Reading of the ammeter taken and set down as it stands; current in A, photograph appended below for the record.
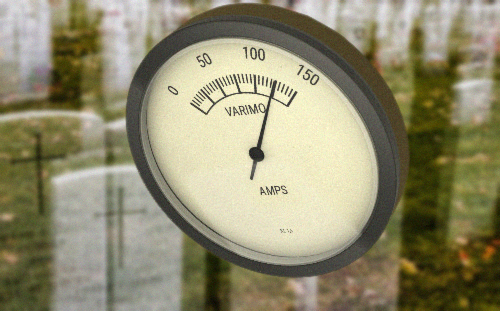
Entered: 125 A
